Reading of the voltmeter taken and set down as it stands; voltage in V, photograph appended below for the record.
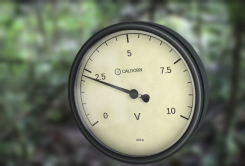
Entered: 2.25 V
